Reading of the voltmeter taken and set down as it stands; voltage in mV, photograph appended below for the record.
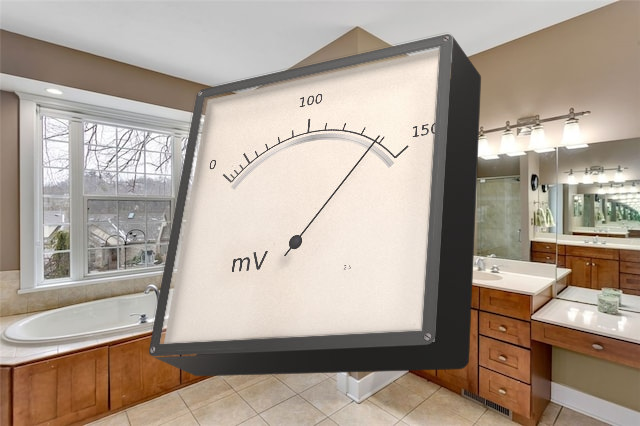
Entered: 140 mV
